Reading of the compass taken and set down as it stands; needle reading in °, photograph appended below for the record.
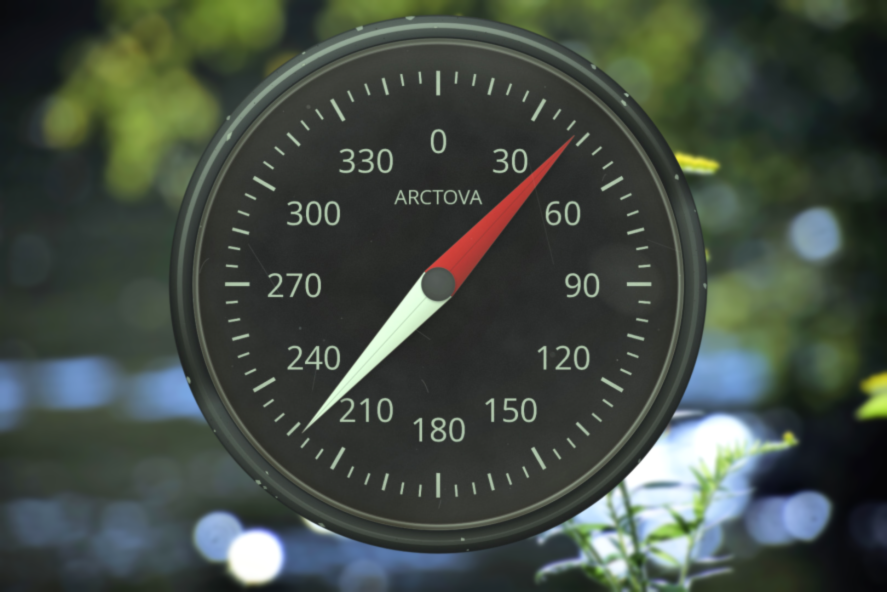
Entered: 42.5 °
